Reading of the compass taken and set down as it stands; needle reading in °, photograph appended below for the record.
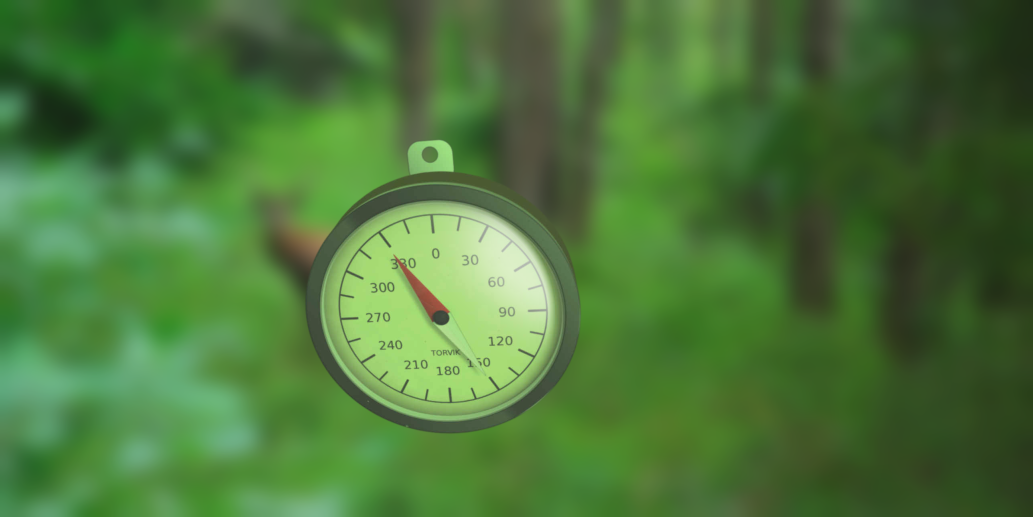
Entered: 330 °
